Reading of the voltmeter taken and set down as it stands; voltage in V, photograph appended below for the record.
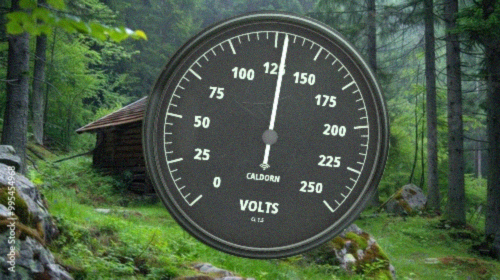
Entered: 130 V
